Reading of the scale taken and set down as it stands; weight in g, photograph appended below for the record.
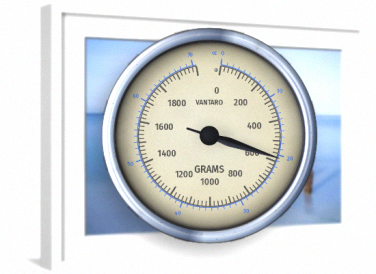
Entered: 580 g
